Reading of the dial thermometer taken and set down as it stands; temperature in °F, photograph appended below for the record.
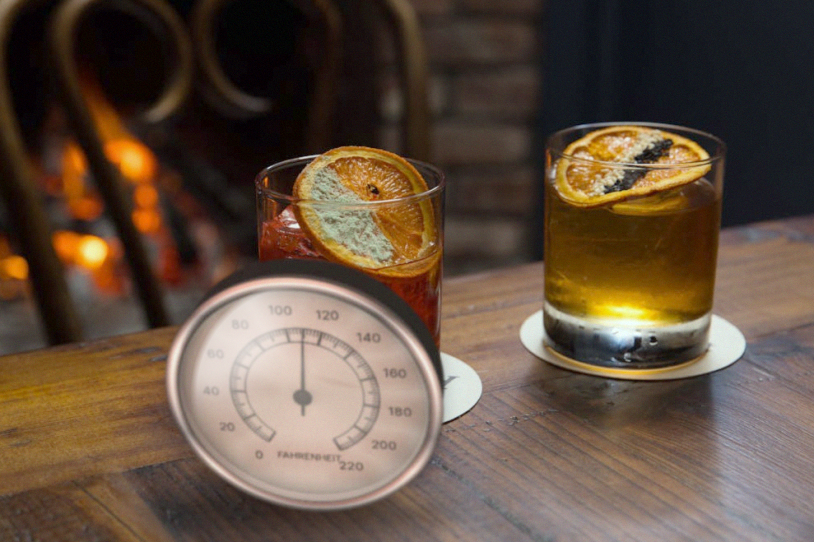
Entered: 110 °F
